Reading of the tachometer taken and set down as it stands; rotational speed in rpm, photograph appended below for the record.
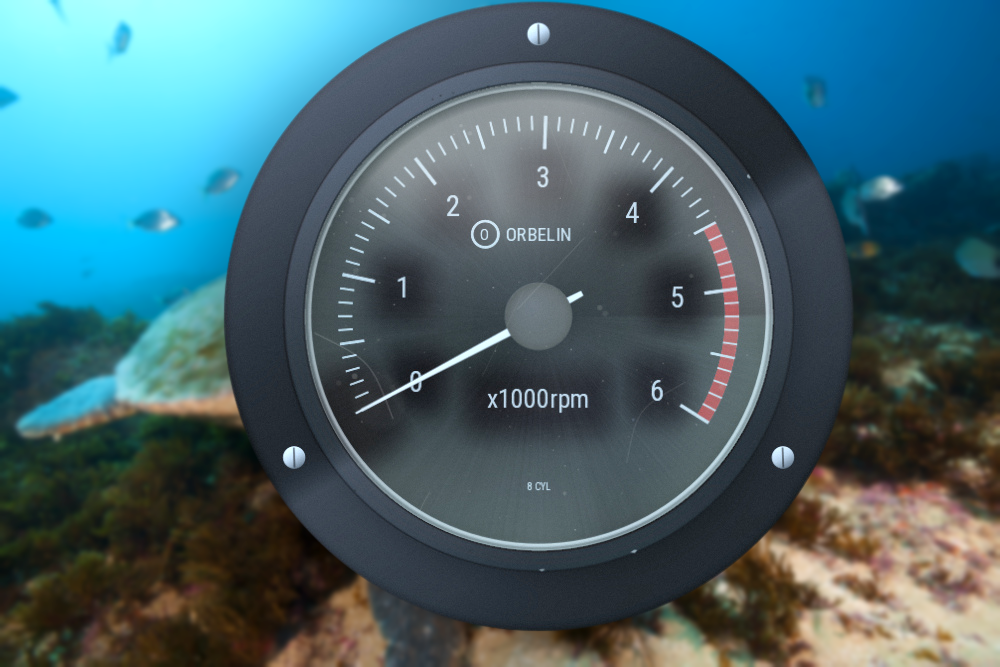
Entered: 0 rpm
